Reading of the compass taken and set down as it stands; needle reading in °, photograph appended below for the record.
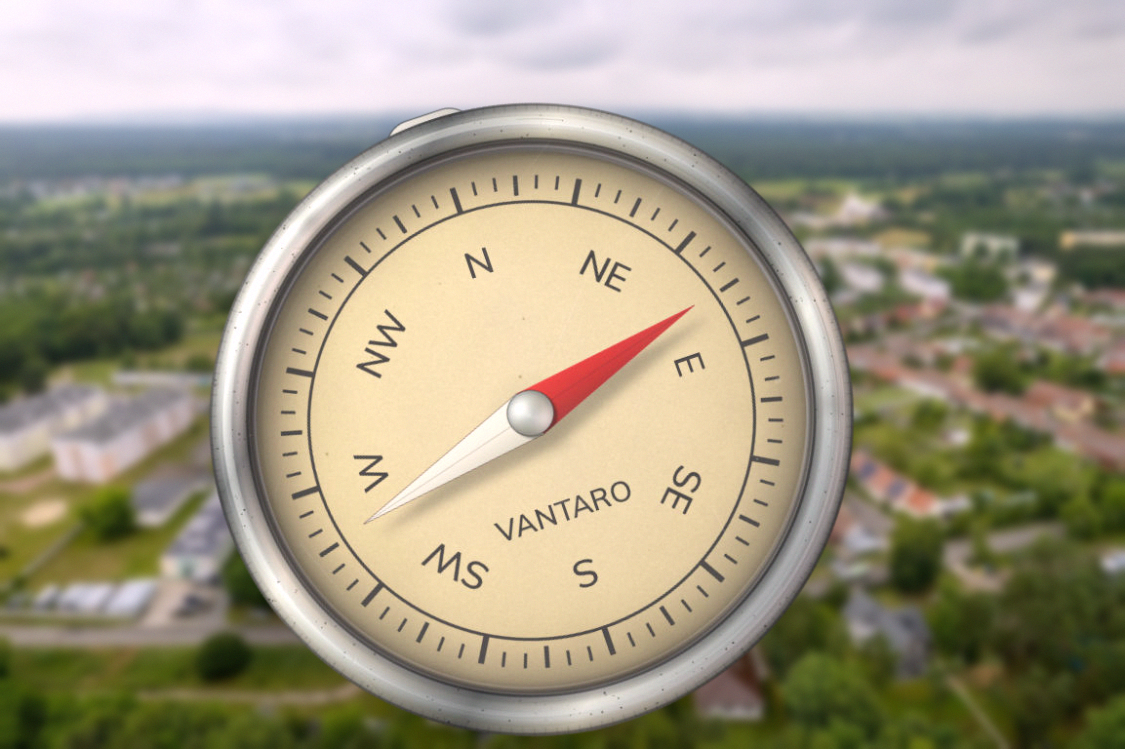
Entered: 75 °
